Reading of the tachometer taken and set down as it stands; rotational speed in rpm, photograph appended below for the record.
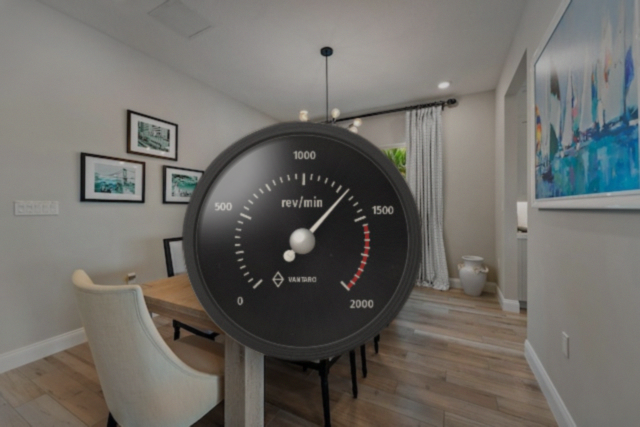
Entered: 1300 rpm
